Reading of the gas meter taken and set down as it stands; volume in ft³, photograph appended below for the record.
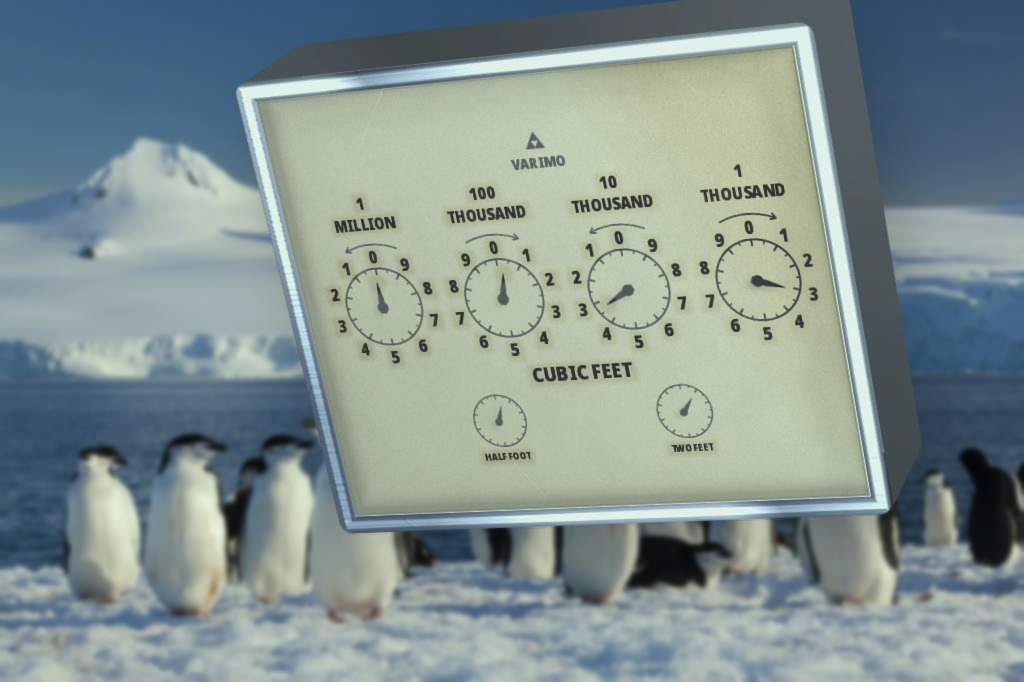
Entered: 3300 ft³
